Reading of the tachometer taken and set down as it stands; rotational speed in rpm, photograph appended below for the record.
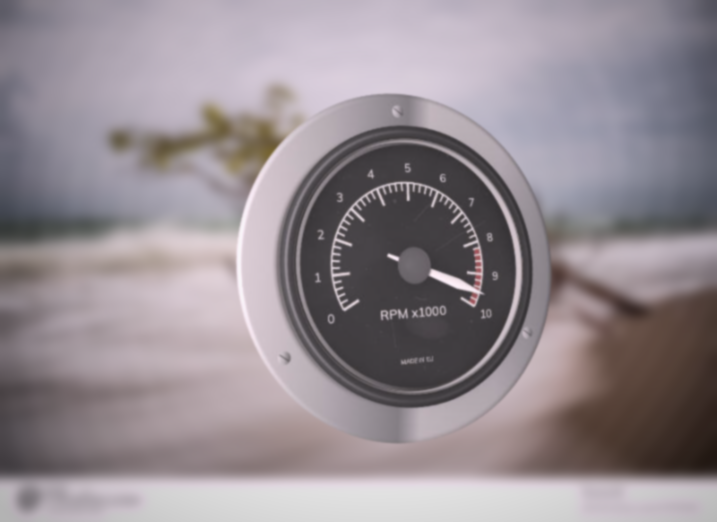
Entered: 9600 rpm
